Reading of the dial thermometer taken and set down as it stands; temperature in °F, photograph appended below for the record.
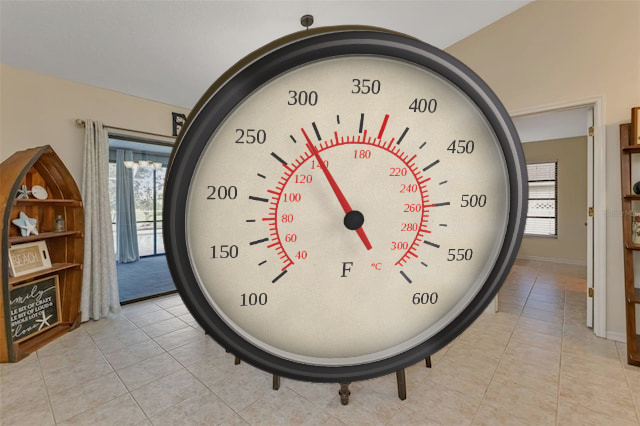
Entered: 287.5 °F
